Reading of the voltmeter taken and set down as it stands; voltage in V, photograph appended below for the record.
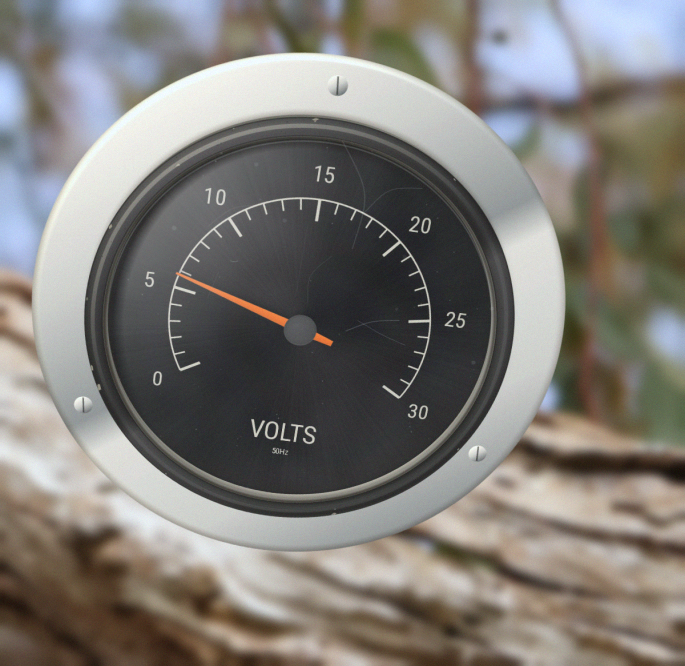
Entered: 6 V
